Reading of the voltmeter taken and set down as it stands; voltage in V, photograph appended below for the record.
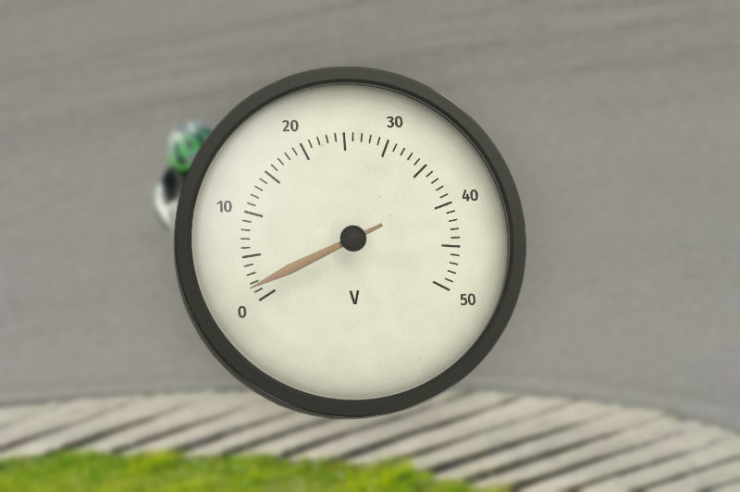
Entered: 1.5 V
